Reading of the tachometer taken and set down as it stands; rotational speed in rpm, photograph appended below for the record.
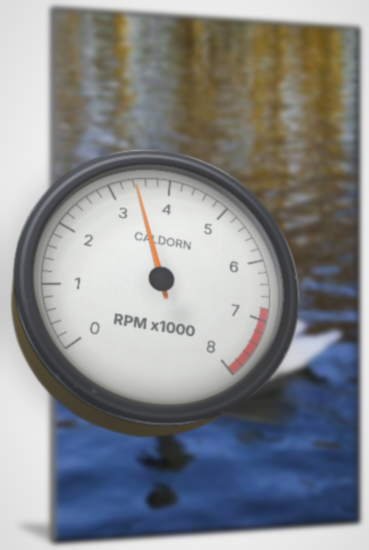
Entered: 3400 rpm
